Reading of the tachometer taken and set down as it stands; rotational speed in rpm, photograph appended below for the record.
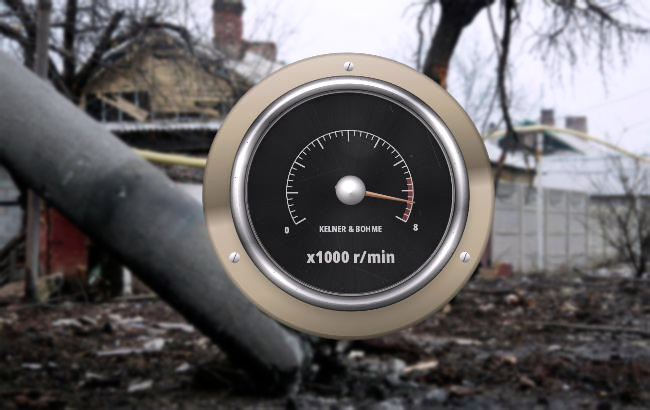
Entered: 7400 rpm
